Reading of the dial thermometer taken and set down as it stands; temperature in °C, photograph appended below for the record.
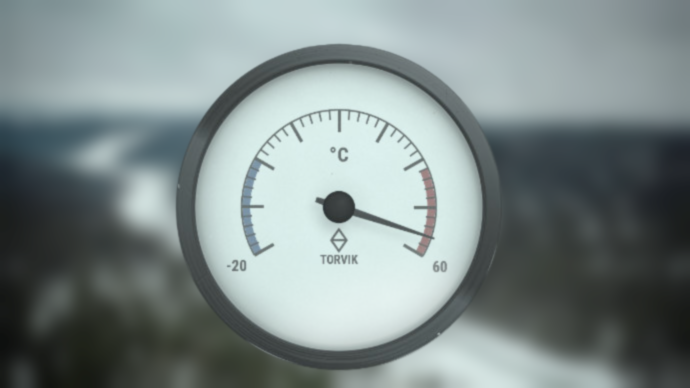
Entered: 56 °C
